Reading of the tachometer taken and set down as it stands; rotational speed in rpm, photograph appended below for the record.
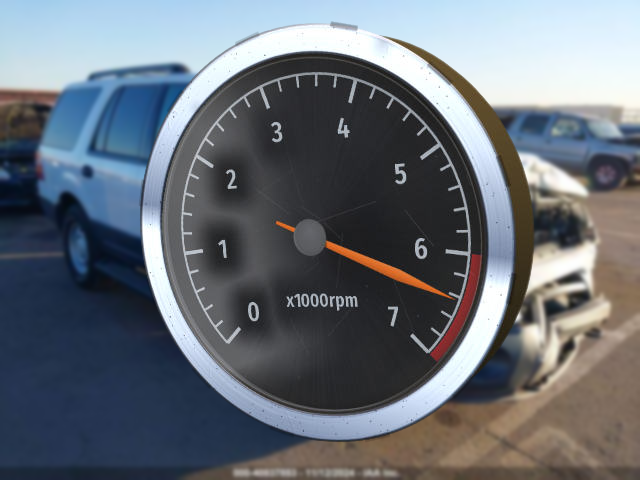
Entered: 6400 rpm
